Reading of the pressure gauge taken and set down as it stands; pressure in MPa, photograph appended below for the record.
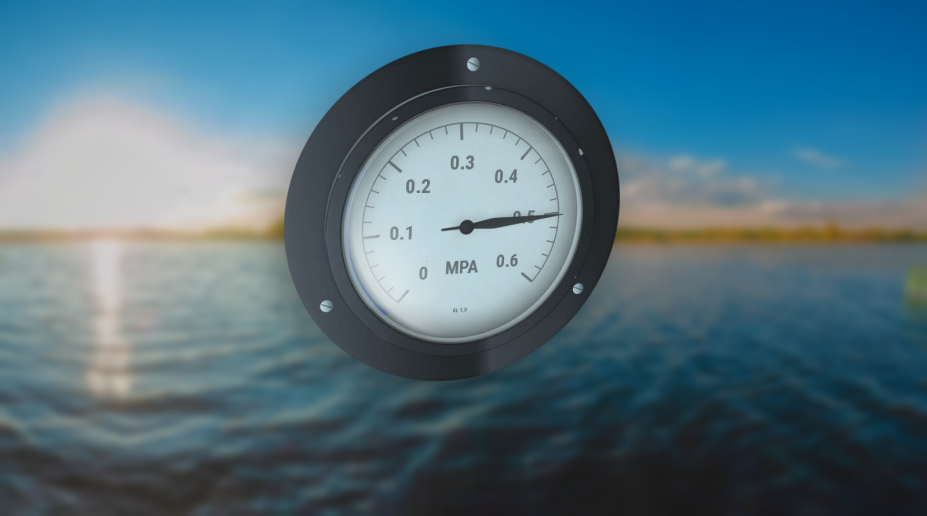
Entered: 0.5 MPa
